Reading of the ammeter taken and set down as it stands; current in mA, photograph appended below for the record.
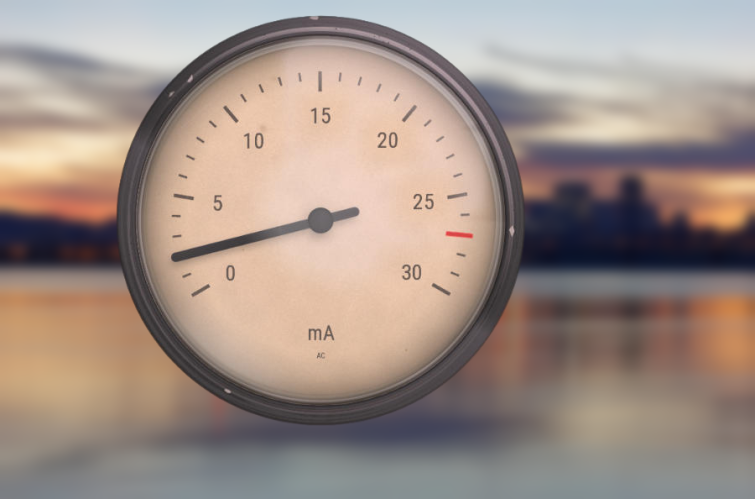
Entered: 2 mA
